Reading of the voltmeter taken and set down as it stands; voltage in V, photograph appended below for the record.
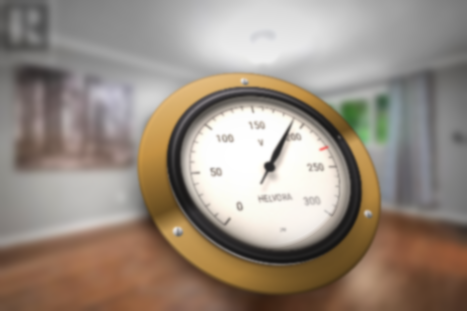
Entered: 190 V
